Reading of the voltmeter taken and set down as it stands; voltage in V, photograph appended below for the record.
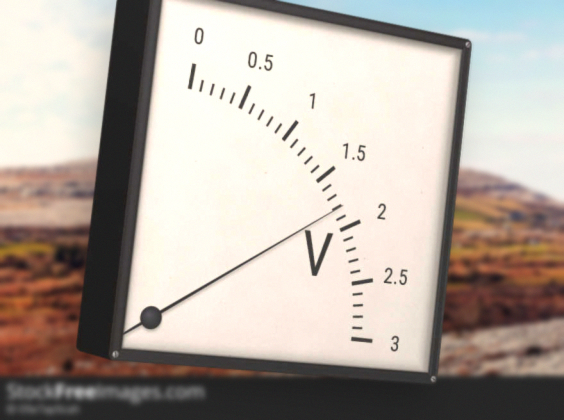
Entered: 1.8 V
